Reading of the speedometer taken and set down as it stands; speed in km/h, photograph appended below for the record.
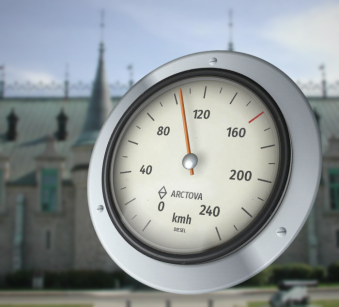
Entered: 105 km/h
